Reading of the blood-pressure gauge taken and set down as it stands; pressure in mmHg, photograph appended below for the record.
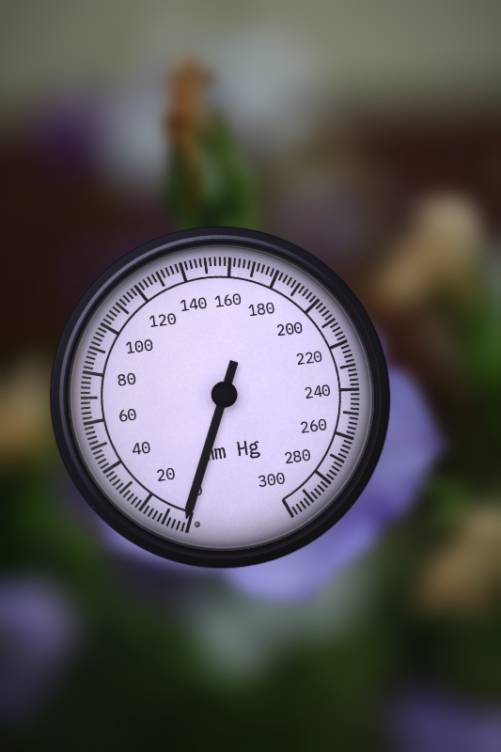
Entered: 2 mmHg
